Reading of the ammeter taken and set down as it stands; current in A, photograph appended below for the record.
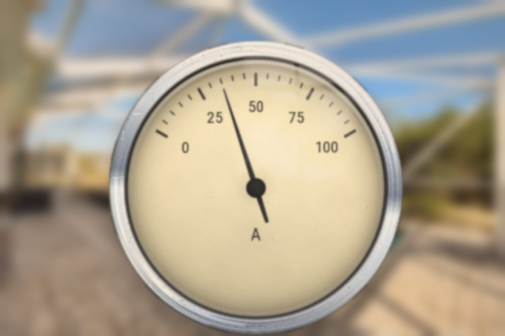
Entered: 35 A
